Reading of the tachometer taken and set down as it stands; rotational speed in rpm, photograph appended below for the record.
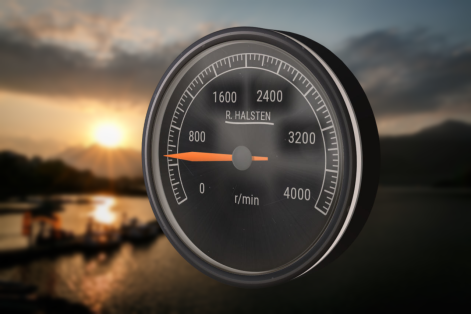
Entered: 500 rpm
